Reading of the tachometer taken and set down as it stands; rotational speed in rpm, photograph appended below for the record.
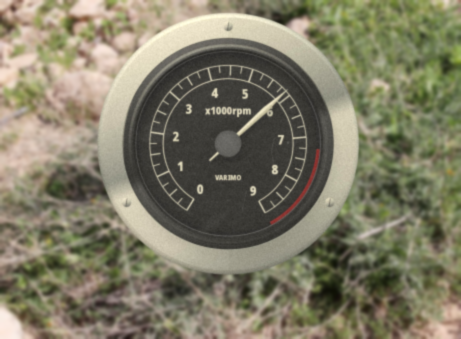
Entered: 5875 rpm
